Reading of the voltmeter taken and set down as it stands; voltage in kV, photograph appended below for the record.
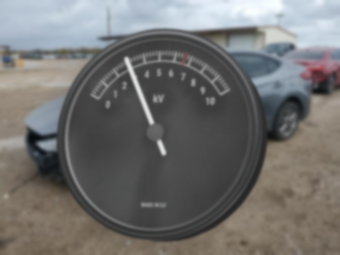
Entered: 3 kV
